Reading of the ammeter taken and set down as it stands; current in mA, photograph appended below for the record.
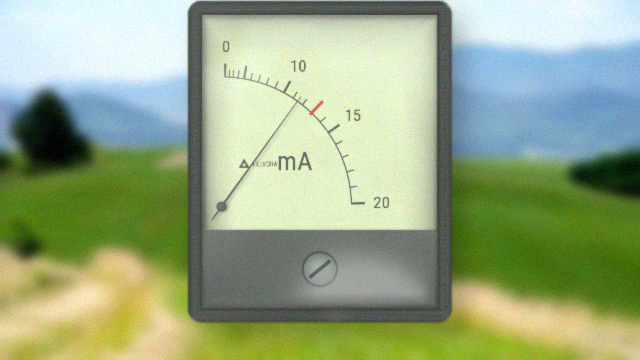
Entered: 11.5 mA
